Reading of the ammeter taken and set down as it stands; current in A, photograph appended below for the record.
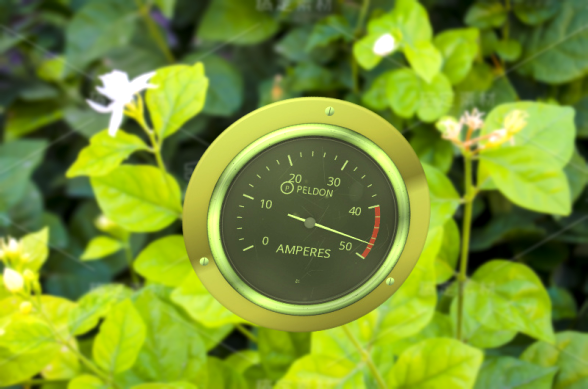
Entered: 47 A
